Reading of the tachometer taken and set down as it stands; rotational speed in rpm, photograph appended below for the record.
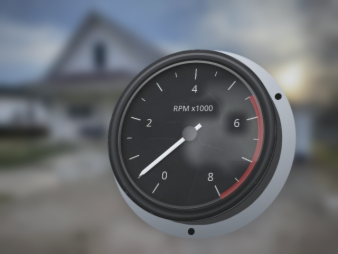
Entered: 500 rpm
